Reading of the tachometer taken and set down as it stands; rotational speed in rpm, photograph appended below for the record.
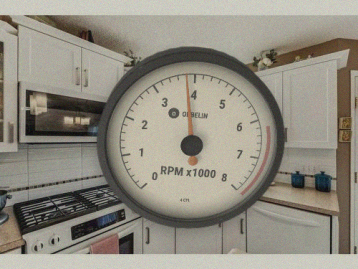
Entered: 3800 rpm
